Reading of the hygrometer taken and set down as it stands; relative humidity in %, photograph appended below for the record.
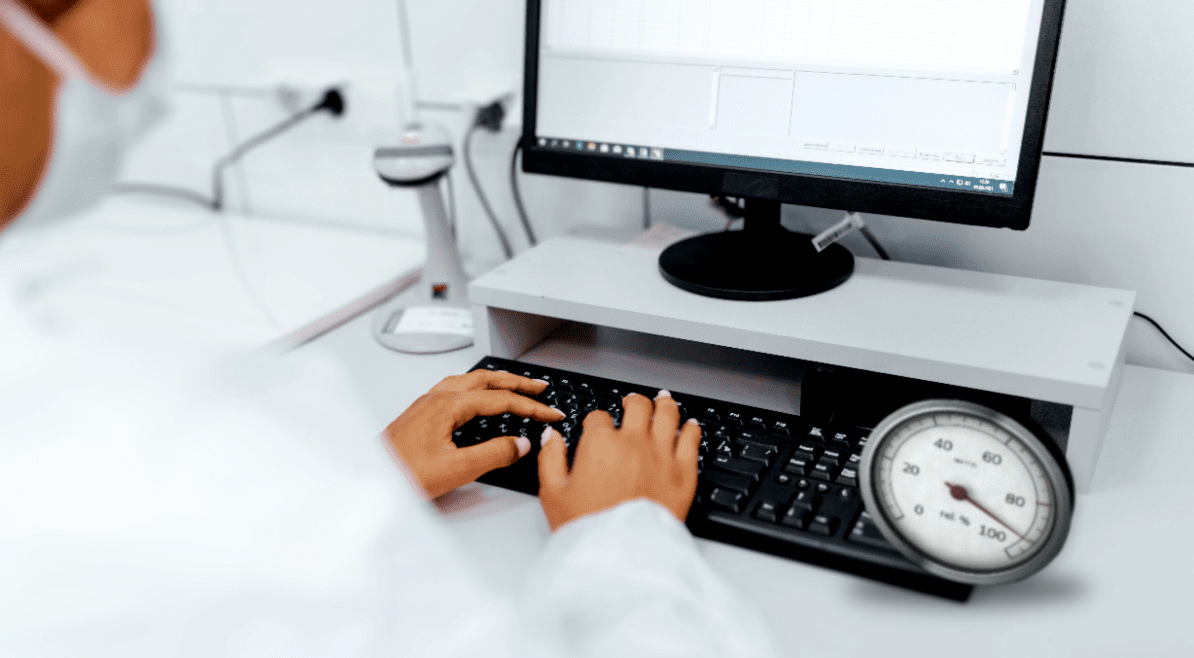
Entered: 92 %
